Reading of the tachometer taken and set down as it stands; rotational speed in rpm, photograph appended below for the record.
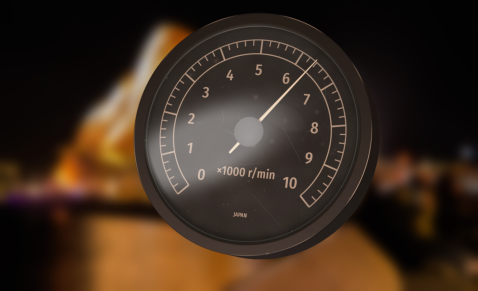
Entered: 6400 rpm
